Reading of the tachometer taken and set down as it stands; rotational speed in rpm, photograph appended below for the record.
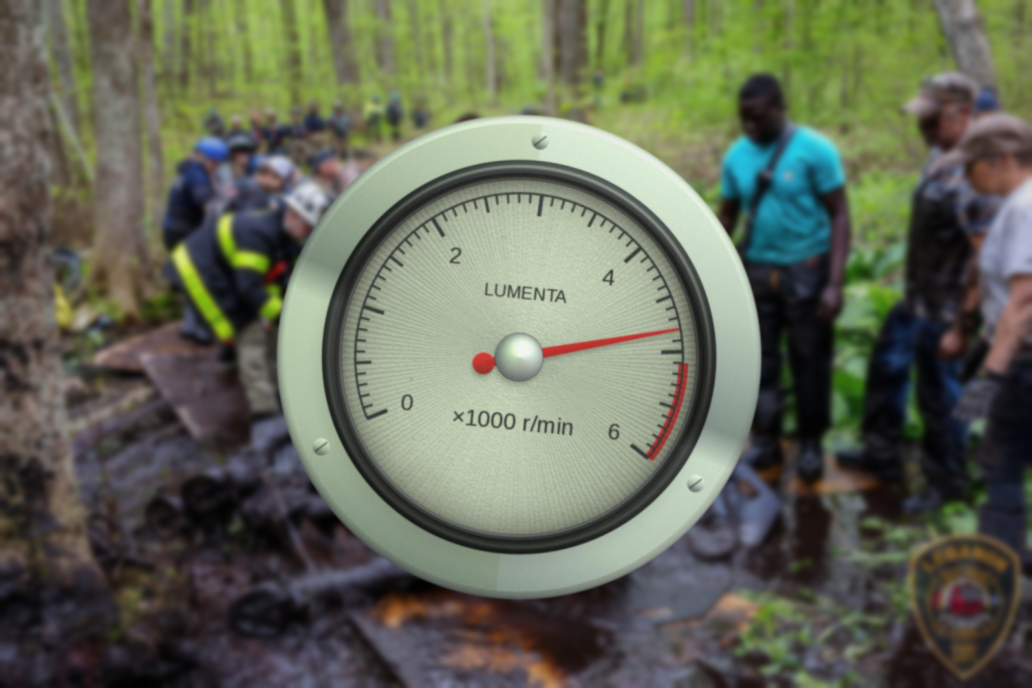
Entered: 4800 rpm
